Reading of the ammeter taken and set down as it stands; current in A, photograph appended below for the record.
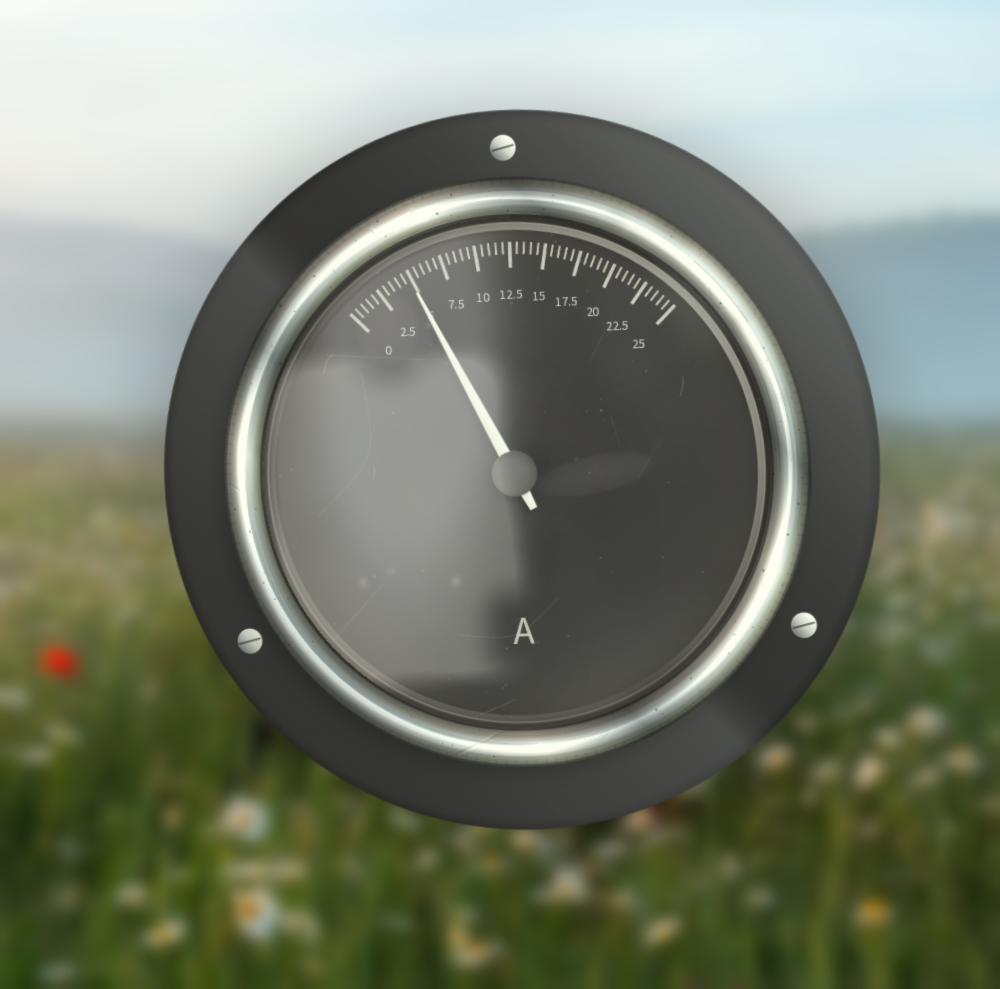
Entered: 5 A
